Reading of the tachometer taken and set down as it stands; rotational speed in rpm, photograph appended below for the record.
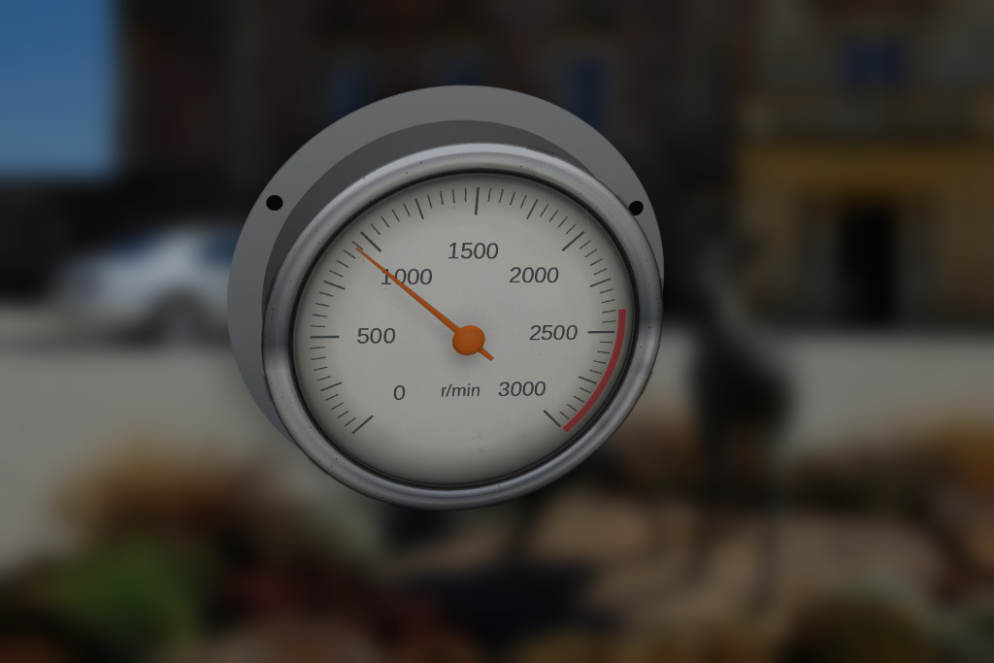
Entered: 950 rpm
